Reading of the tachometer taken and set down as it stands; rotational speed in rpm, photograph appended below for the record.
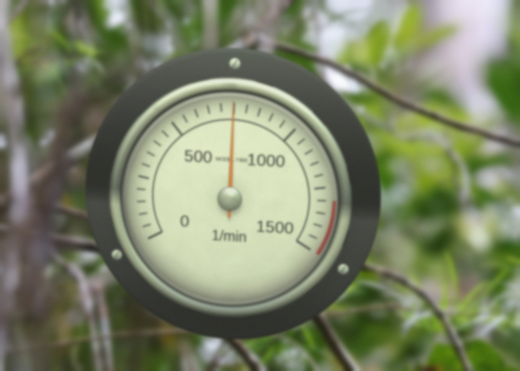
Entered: 750 rpm
